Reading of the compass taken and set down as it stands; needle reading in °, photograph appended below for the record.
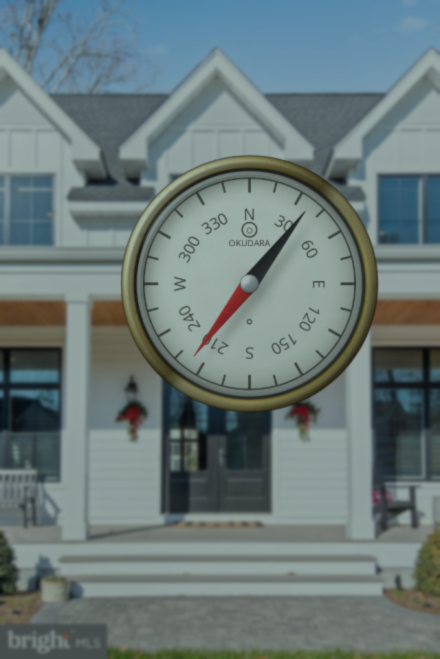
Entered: 217.5 °
